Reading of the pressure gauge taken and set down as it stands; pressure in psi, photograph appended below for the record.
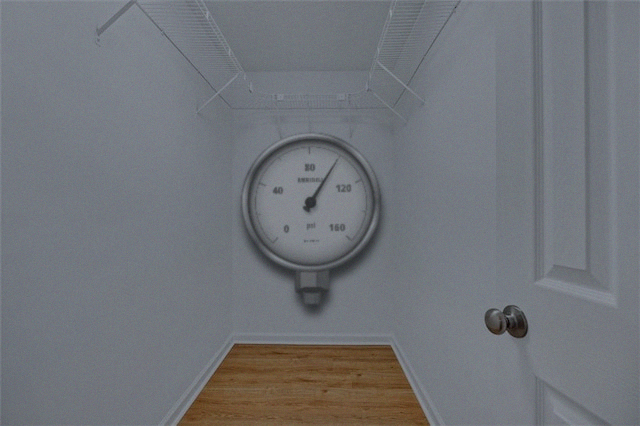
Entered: 100 psi
